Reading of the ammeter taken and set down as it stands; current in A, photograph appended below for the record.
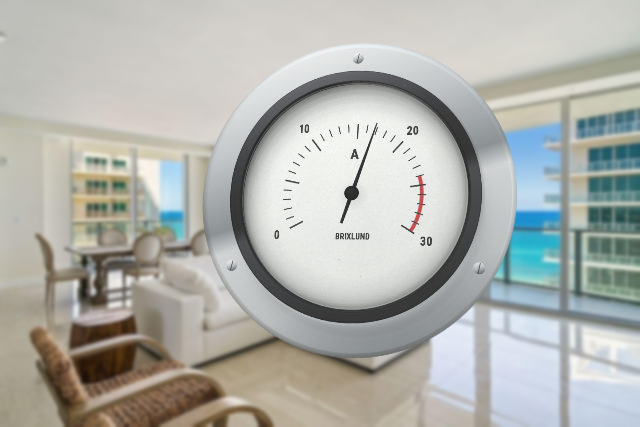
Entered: 17 A
